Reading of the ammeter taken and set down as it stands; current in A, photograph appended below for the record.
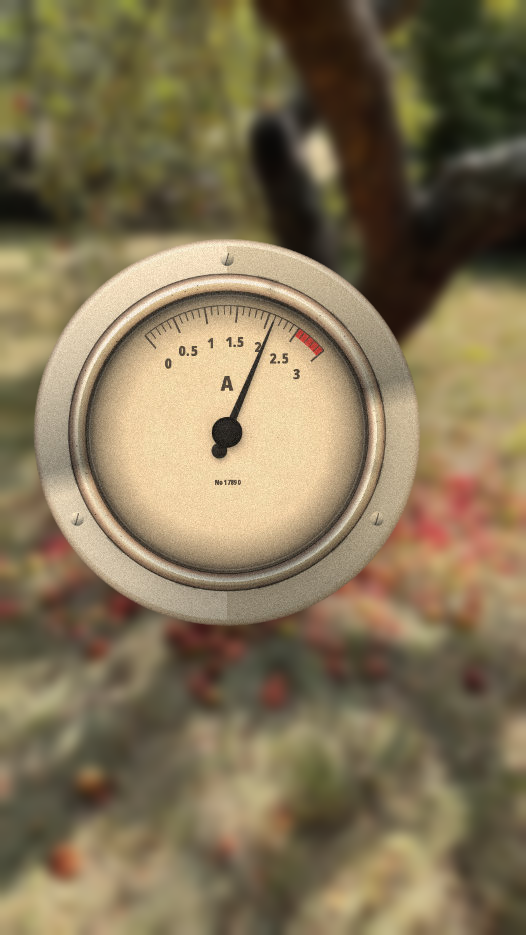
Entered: 2.1 A
